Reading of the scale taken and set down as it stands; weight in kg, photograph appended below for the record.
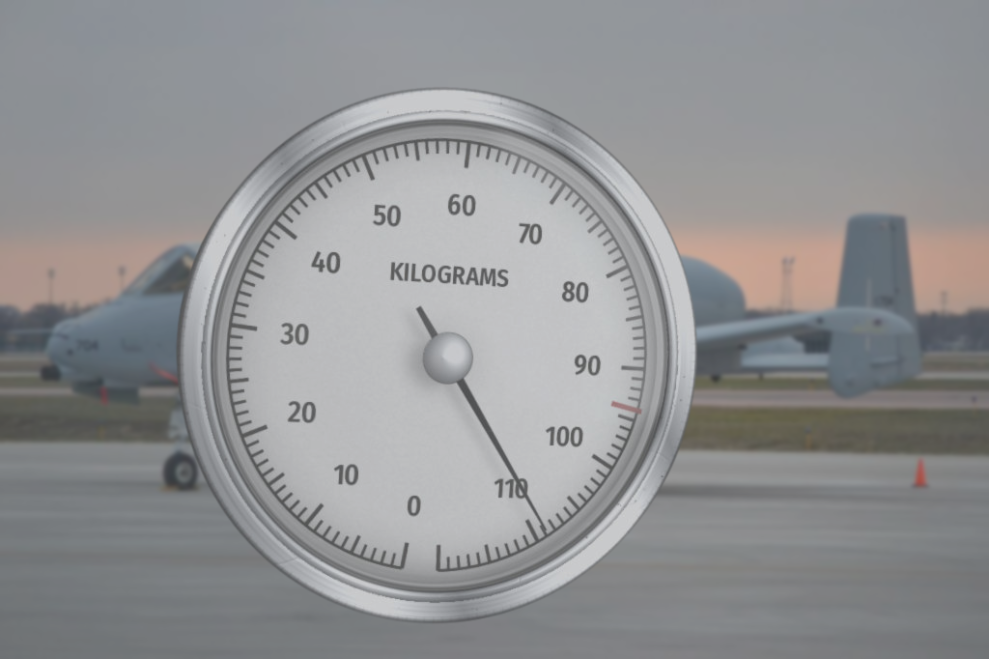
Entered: 109 kg
